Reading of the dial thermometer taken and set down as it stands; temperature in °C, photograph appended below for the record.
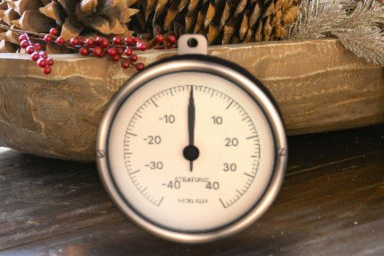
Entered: 0 °C
